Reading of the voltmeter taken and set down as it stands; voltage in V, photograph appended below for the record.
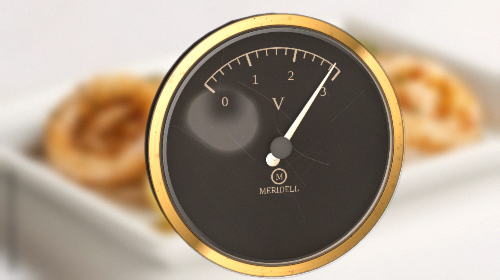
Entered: 2.8 V
